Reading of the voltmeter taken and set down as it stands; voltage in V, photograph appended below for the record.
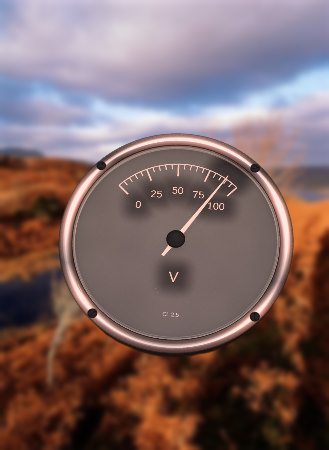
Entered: 90 V
